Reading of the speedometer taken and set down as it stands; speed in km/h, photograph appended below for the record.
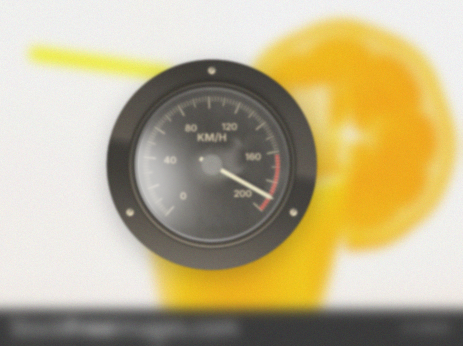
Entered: 190 km/h
